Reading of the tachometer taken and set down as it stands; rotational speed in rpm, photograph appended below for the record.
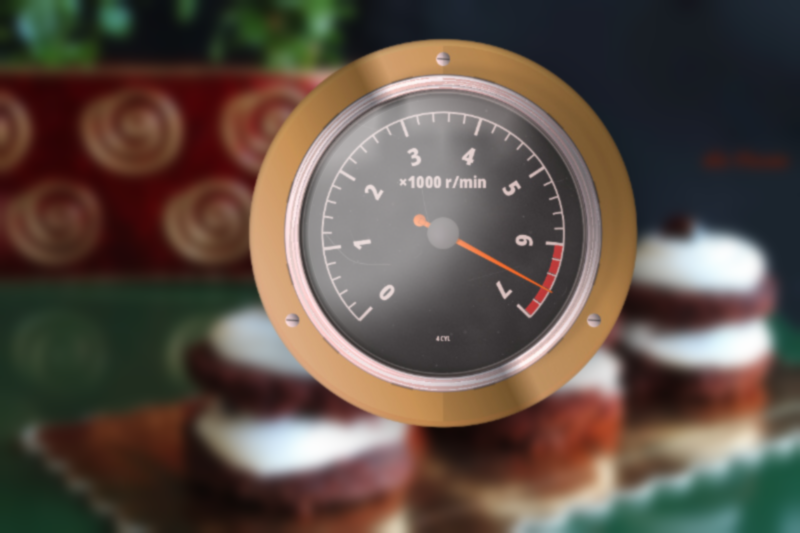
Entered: 6600 rpm
